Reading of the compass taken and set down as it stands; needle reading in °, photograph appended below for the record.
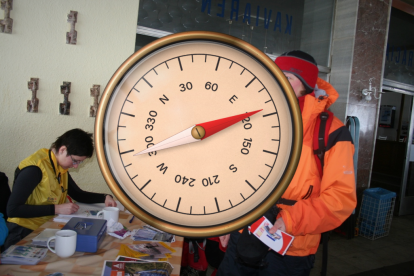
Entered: 115 °
